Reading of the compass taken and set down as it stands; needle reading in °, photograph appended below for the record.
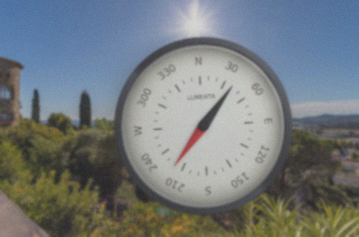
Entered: 220 °
